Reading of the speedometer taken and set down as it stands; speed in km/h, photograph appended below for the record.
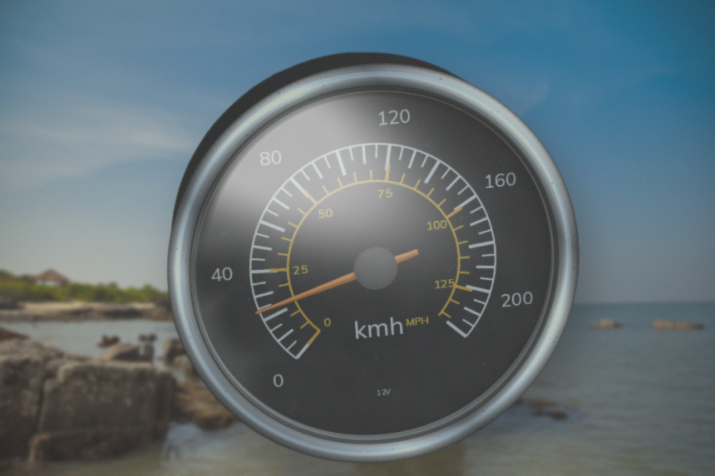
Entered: 25 km/h
